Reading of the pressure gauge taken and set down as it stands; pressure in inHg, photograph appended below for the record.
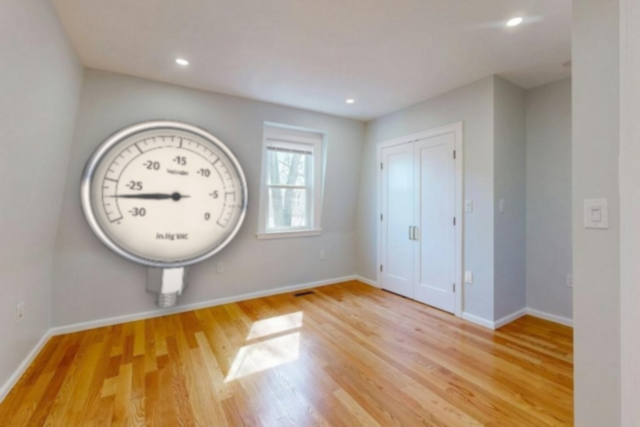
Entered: -27 inHg
